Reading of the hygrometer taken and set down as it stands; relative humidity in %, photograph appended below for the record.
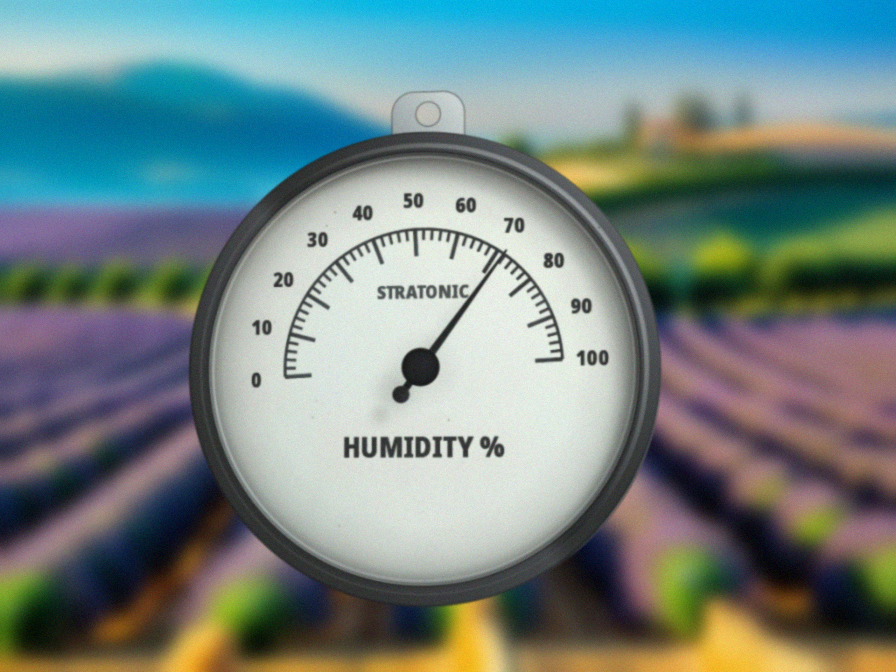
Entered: 72 %
